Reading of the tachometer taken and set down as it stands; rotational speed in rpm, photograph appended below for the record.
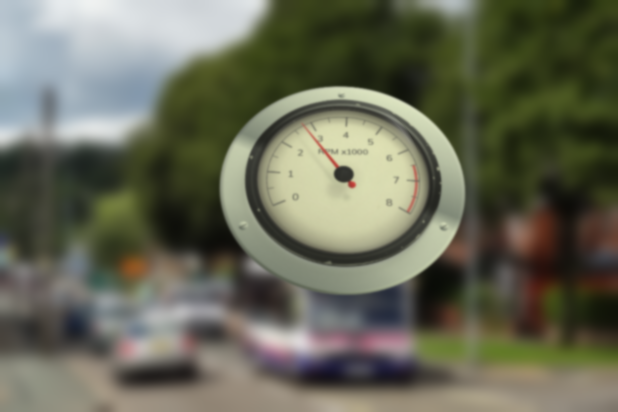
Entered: 2750 rpm
